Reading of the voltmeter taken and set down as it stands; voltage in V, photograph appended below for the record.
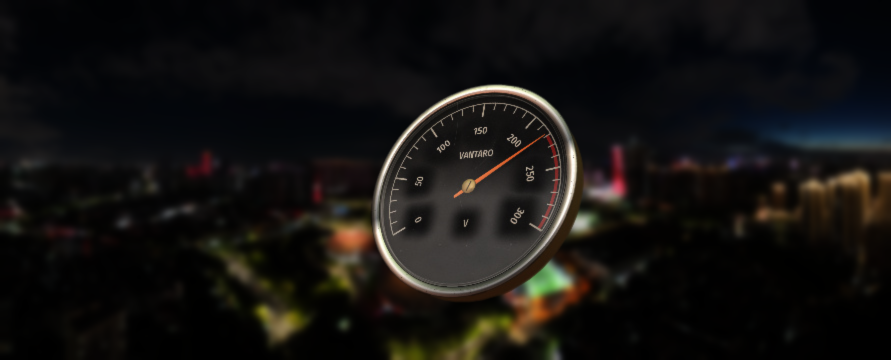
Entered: 220 V
